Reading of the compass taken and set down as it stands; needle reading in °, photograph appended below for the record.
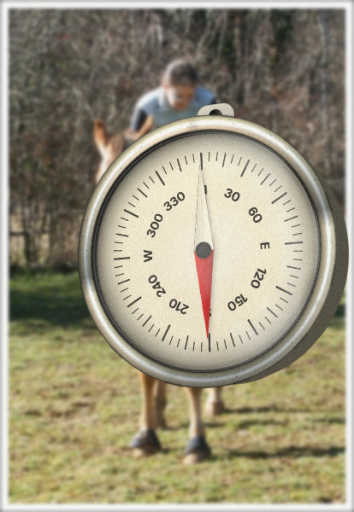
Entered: 180 °
